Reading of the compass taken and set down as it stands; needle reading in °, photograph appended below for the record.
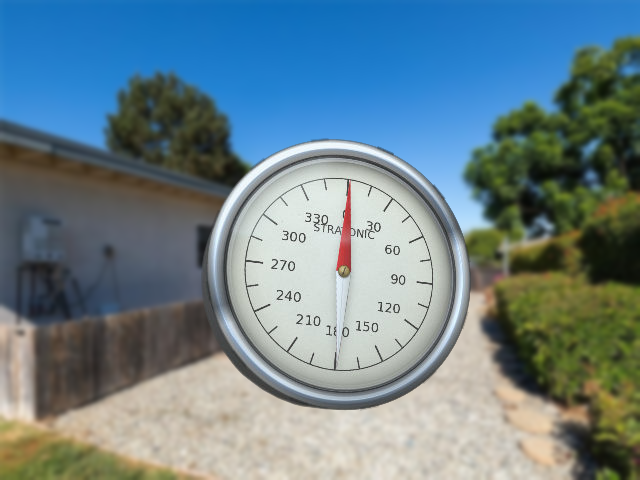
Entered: 0 °
